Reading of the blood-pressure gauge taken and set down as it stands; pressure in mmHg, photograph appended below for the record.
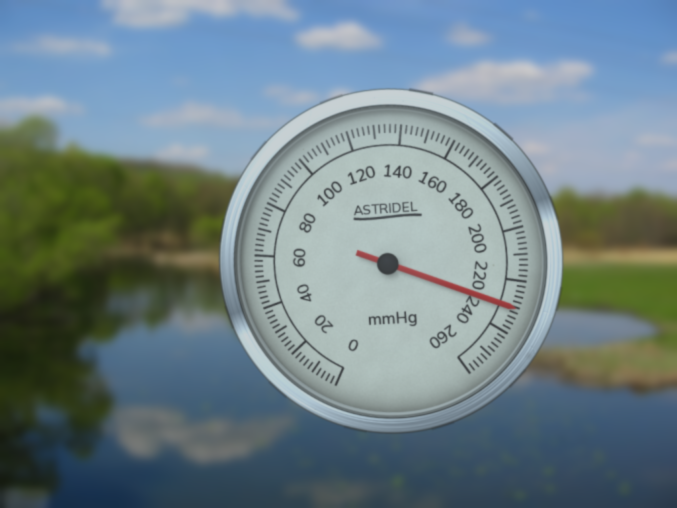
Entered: 230 mmHg
